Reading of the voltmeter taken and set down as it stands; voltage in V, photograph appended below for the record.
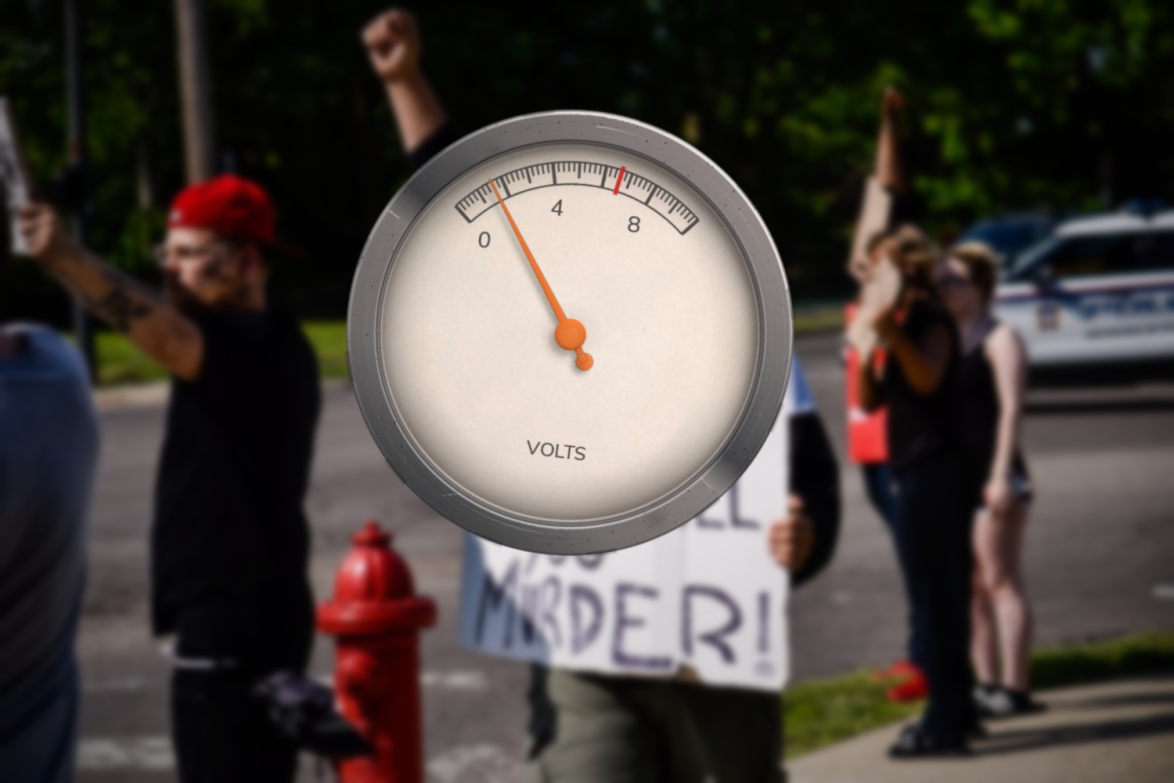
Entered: 1.6 V
